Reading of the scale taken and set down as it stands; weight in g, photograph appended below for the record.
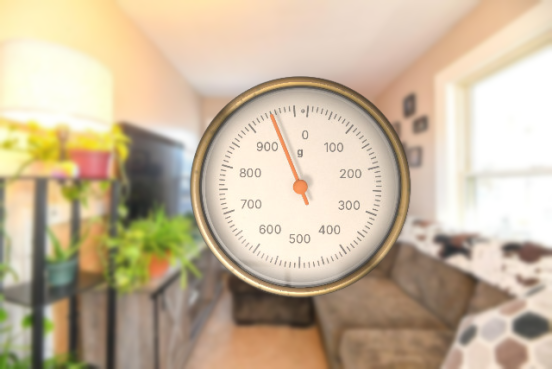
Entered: 950 g
